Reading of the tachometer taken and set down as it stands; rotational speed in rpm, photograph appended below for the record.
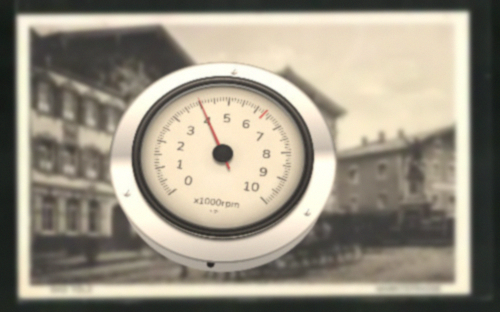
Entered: 4000 rpm
